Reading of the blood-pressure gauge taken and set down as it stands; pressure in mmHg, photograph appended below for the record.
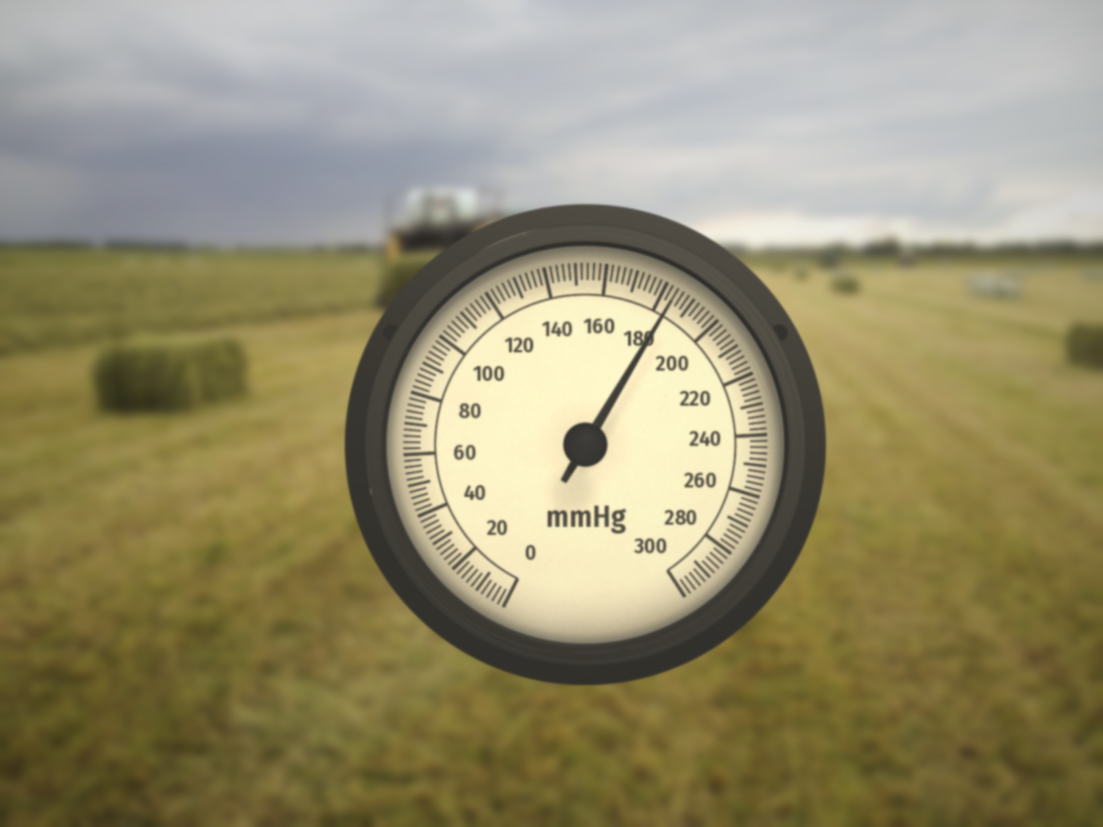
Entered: 184 mmHg
